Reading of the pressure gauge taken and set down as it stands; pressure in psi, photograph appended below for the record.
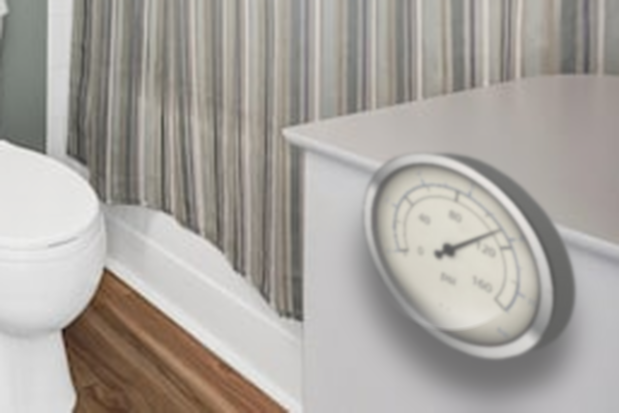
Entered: 110 psi
